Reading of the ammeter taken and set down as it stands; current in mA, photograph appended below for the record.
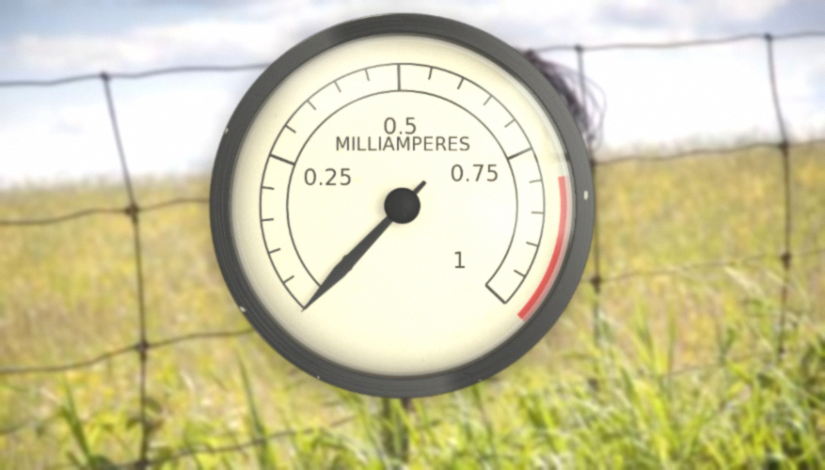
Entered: 0 mA
